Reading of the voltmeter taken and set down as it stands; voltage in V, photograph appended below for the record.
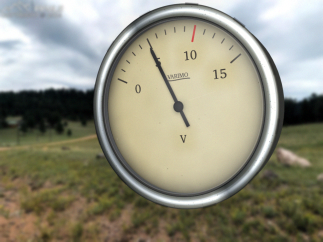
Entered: 5 V
